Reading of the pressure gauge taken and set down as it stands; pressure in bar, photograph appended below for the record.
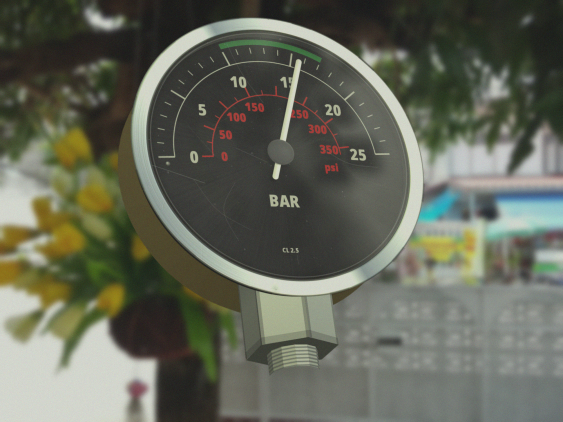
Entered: 15.5 bar
